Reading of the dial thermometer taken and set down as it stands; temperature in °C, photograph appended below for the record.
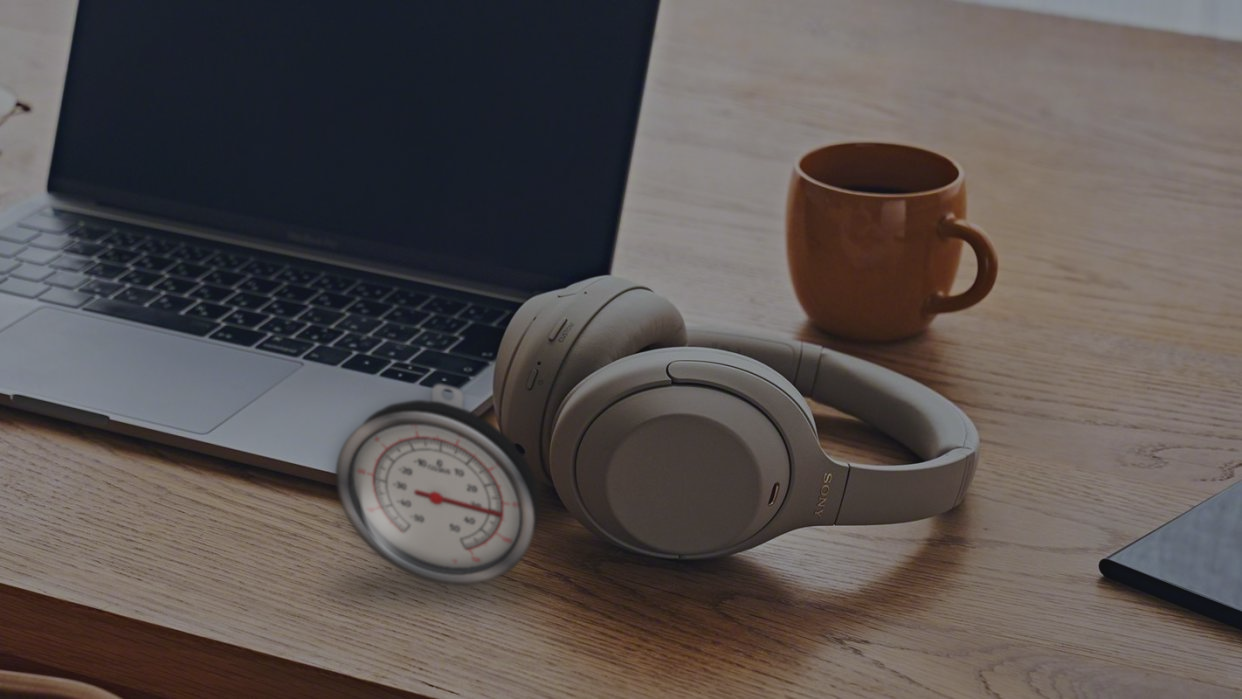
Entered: 30 °C
